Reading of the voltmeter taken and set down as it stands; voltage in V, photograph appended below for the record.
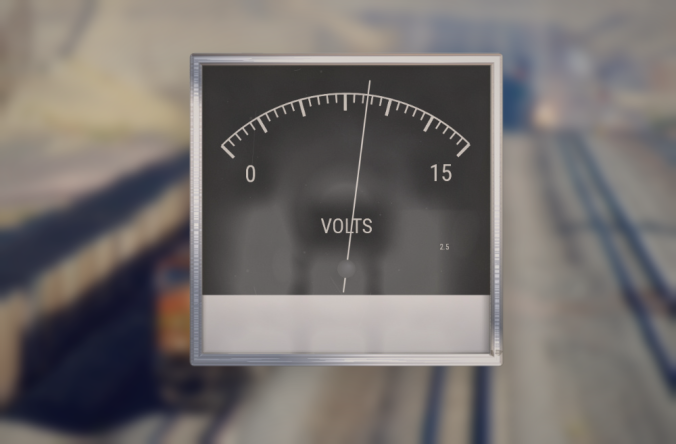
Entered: 8.75 V
